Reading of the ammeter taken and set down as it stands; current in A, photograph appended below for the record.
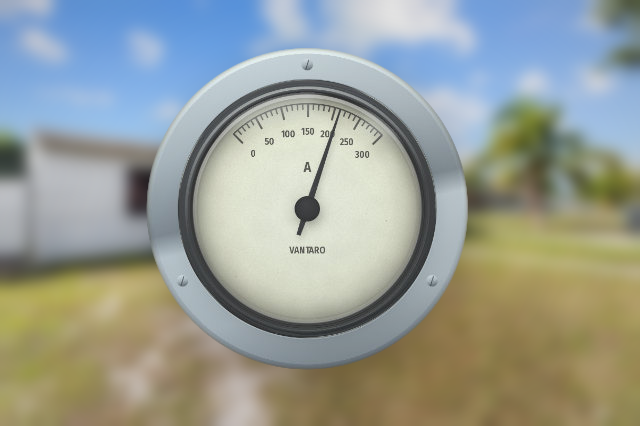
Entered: 210 A
